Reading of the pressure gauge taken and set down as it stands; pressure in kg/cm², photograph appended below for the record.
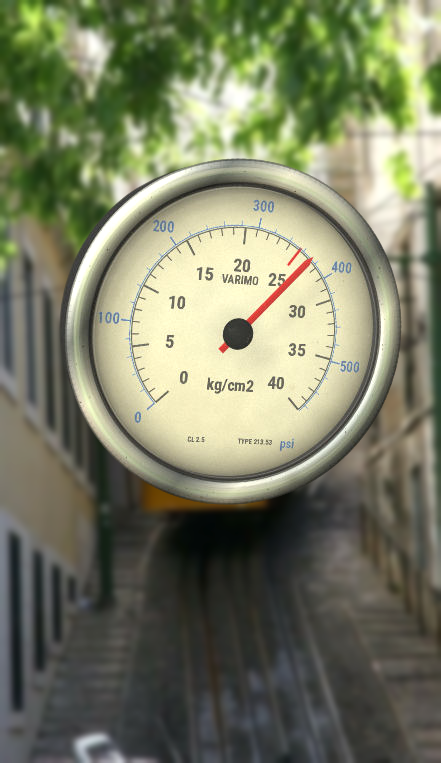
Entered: 26 kg/cm²
